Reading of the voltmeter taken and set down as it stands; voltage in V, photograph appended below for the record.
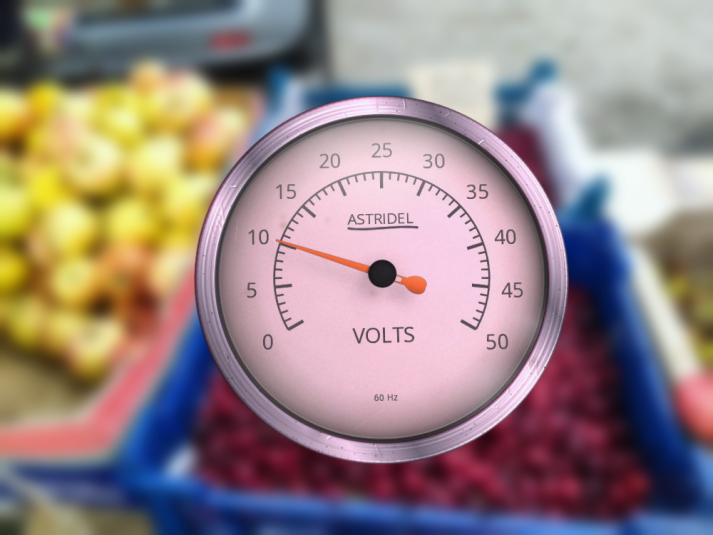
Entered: 10 V
